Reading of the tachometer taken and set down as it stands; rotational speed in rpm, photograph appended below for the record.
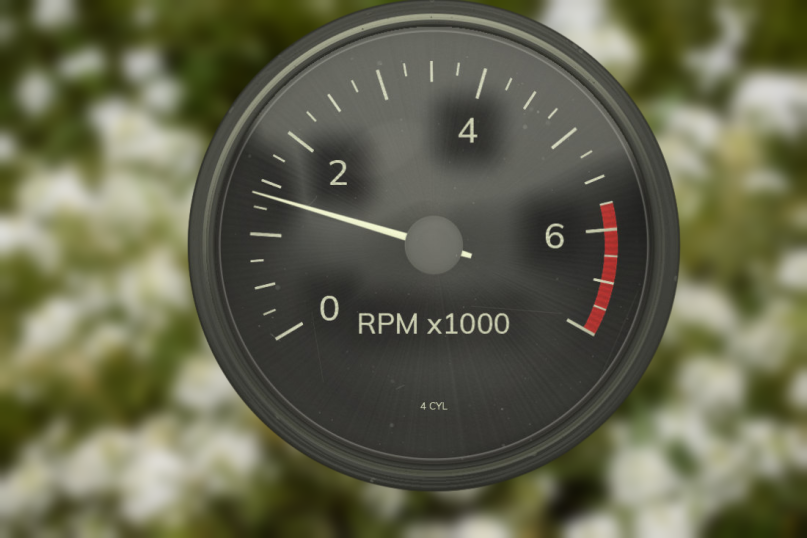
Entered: 1375 rpm
